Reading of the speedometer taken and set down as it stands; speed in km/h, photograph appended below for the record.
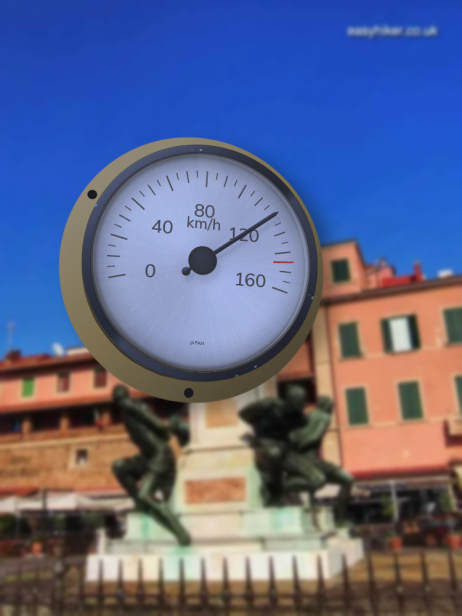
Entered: 120 km/h
